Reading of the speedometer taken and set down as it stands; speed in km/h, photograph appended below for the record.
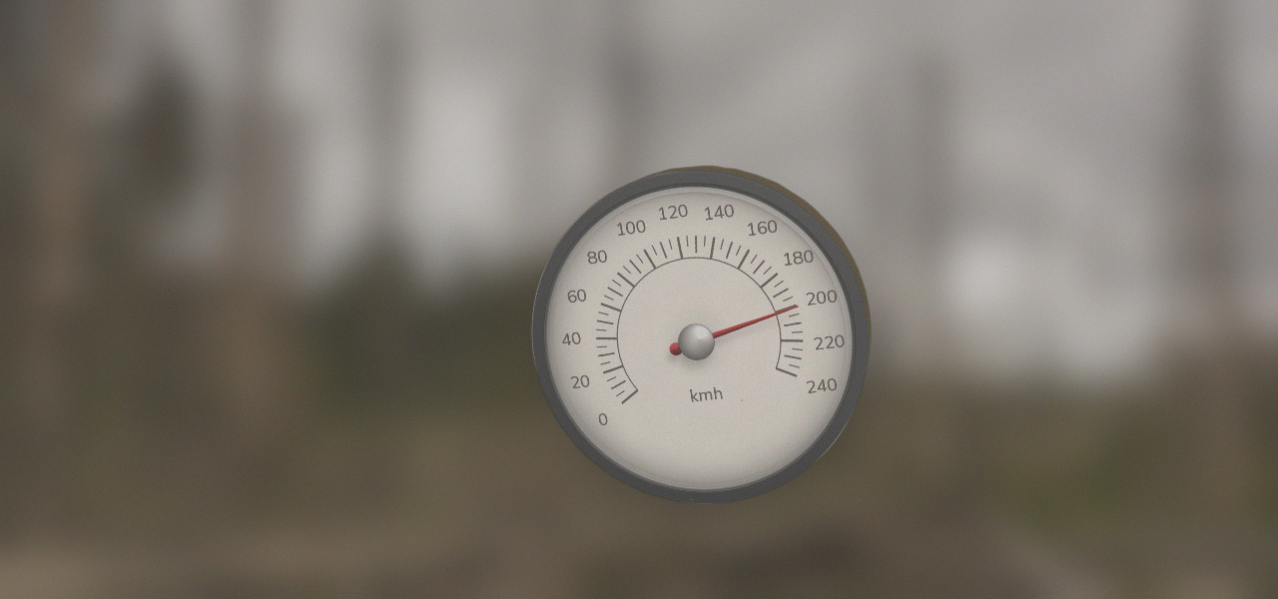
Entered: 200 km/h
